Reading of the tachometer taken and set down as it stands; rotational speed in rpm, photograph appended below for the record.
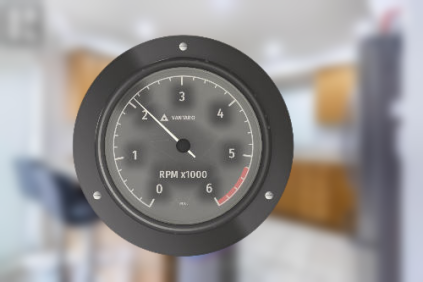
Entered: 2100 rpm
